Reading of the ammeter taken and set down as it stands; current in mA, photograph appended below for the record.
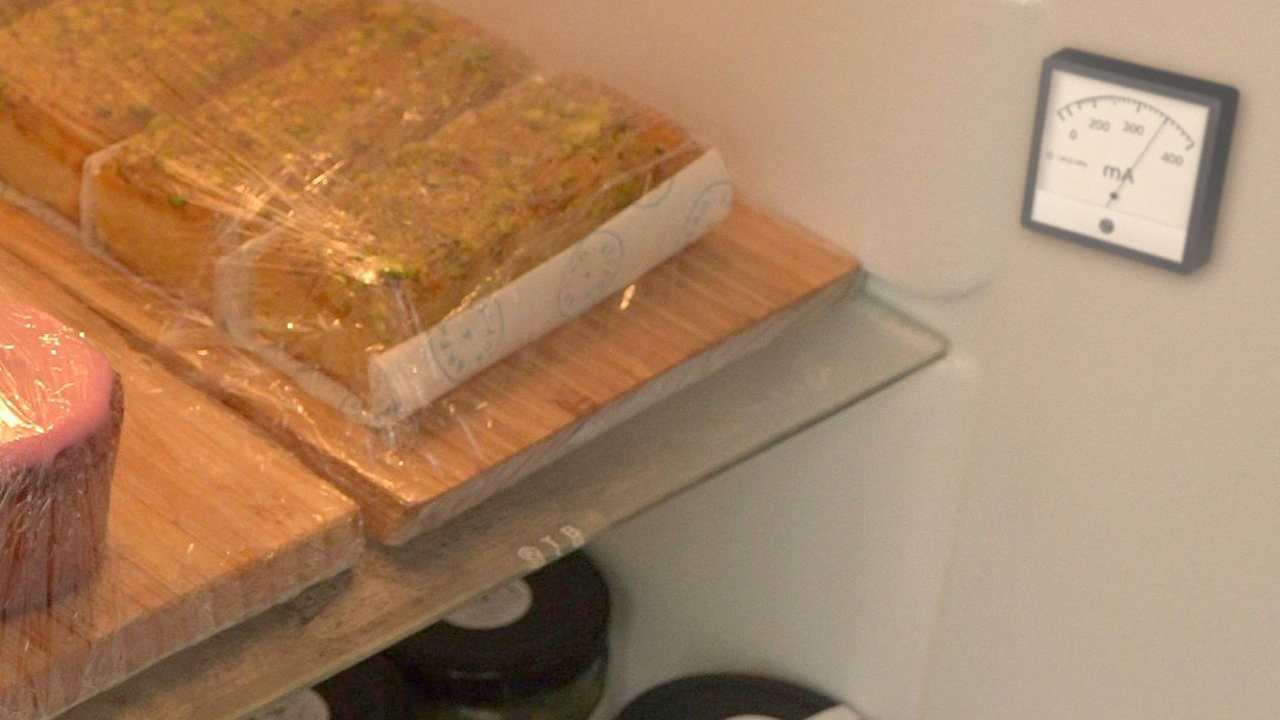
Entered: 350 mA
